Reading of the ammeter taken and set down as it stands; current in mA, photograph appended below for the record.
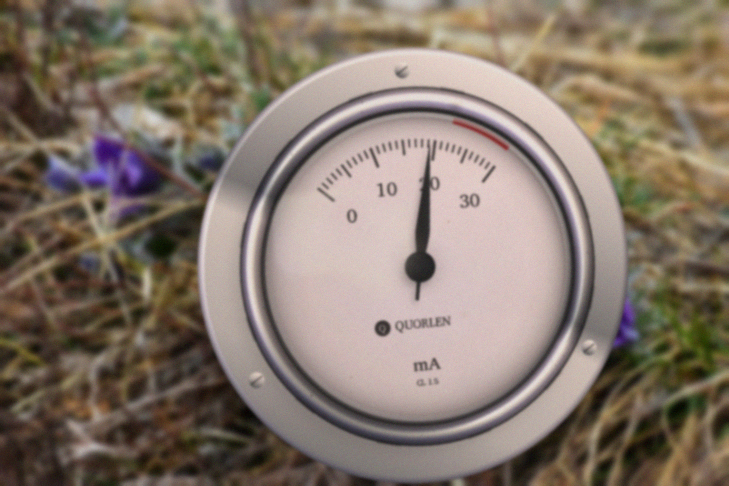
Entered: 19 mA
